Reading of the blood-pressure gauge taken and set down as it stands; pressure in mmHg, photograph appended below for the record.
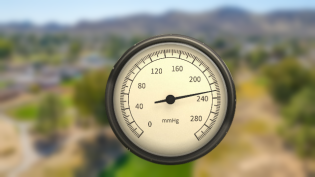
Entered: 230 mmHg
